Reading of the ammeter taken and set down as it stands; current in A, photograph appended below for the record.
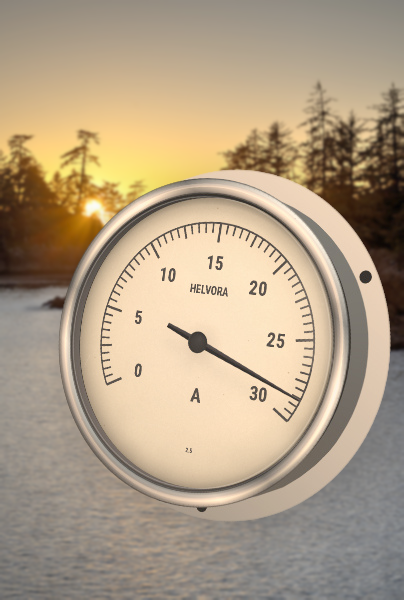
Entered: 28.5 A
